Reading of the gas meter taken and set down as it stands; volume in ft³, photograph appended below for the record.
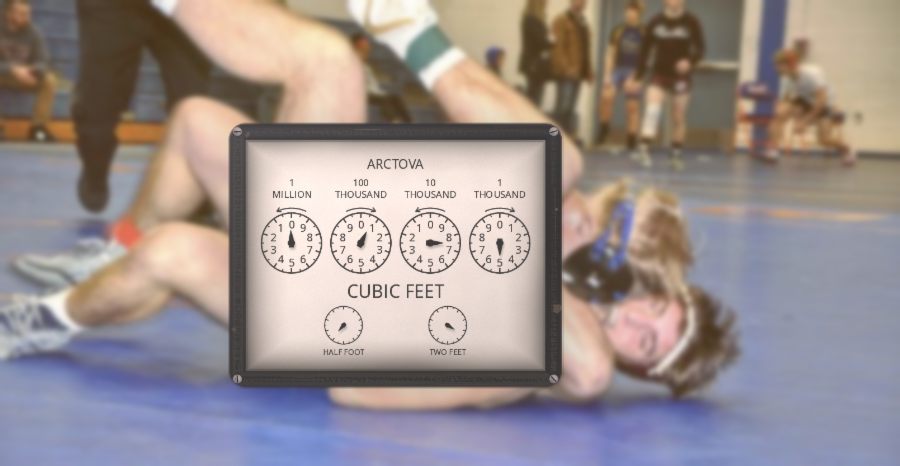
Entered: 7500 ft³
